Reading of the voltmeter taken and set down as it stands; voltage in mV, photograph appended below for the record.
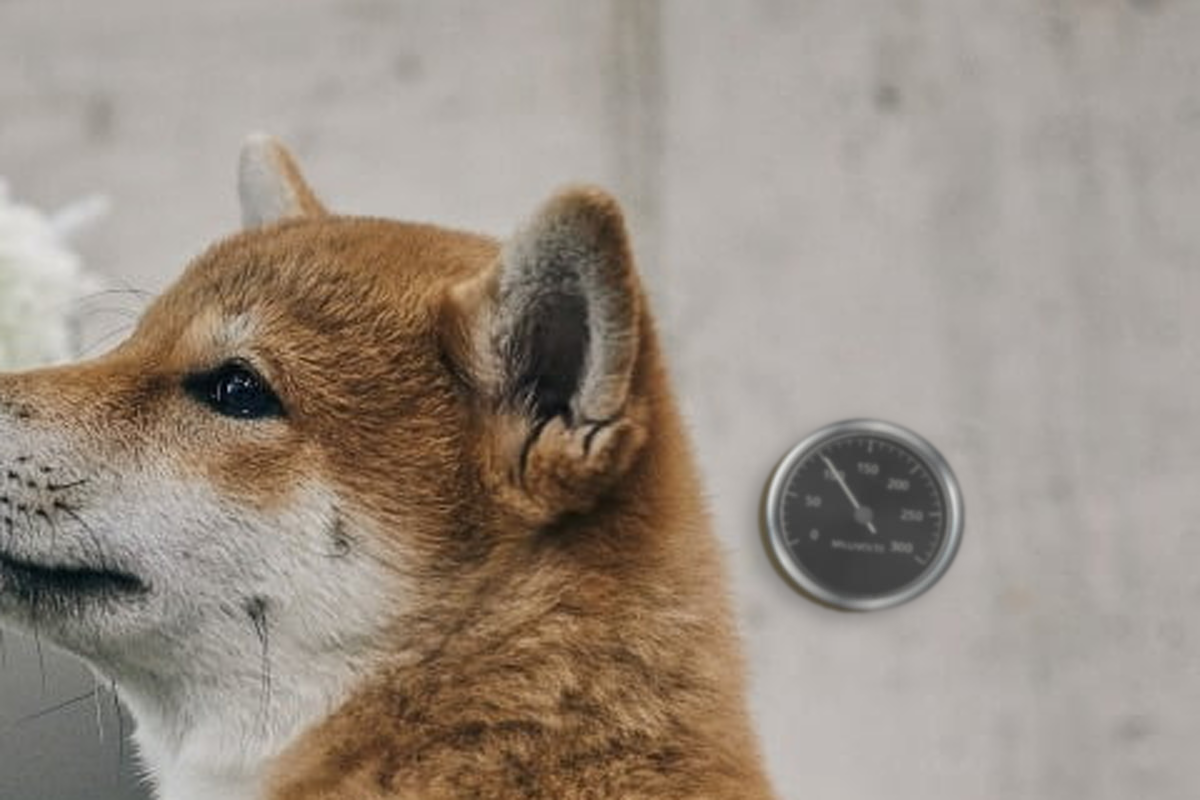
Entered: 100 mV
